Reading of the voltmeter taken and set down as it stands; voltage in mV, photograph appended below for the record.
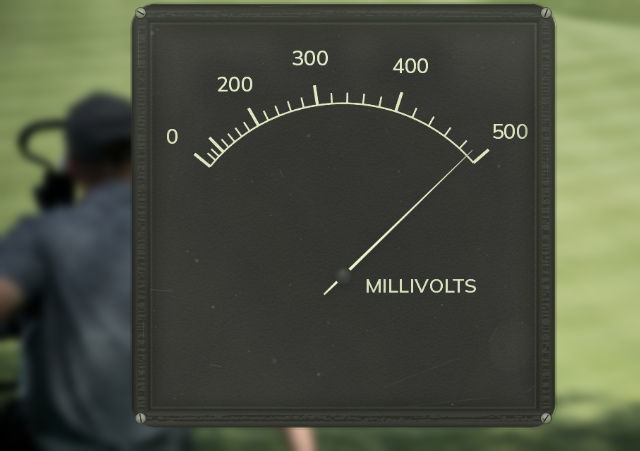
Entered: 490 mV
